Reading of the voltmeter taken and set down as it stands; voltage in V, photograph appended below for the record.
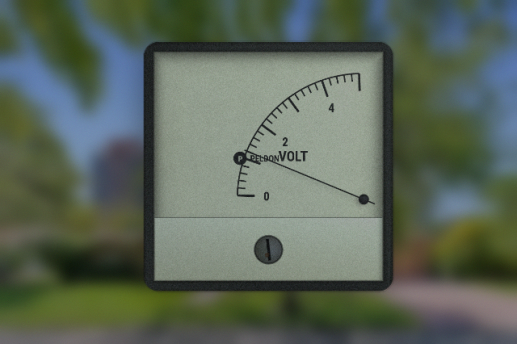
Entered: 1.2 V
